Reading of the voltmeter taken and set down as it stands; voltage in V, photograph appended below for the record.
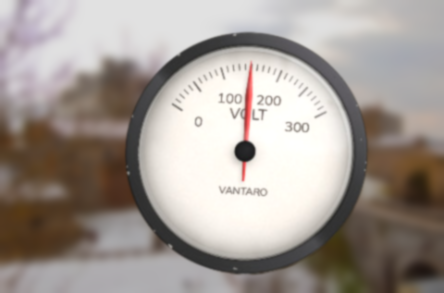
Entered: 150 V
